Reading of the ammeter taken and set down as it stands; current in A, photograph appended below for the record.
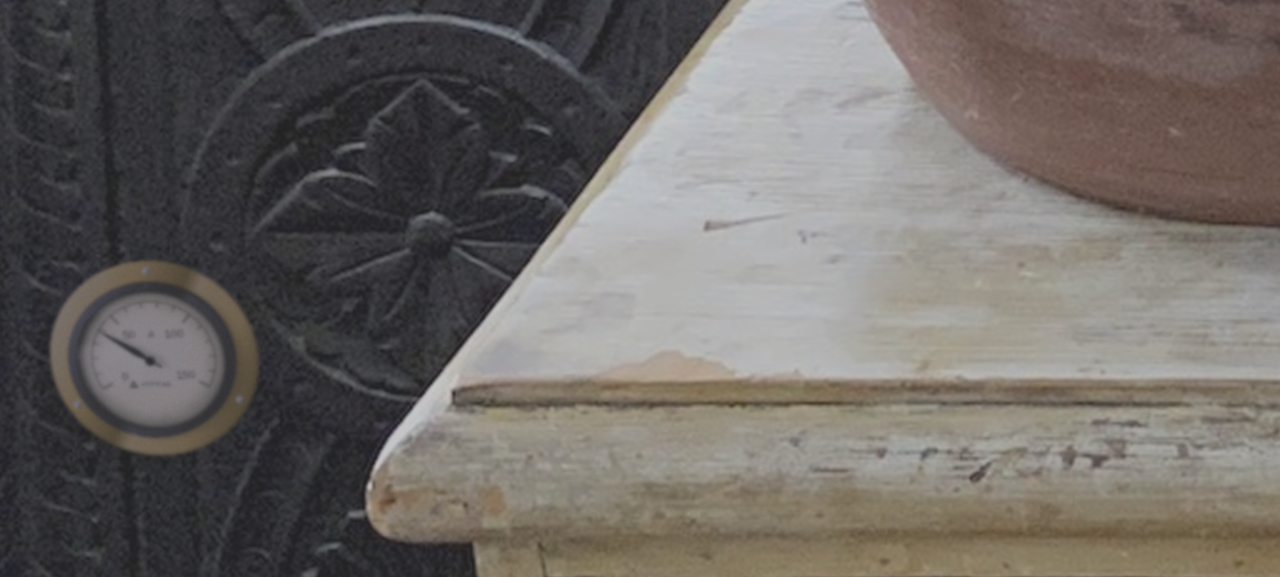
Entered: 40 A
